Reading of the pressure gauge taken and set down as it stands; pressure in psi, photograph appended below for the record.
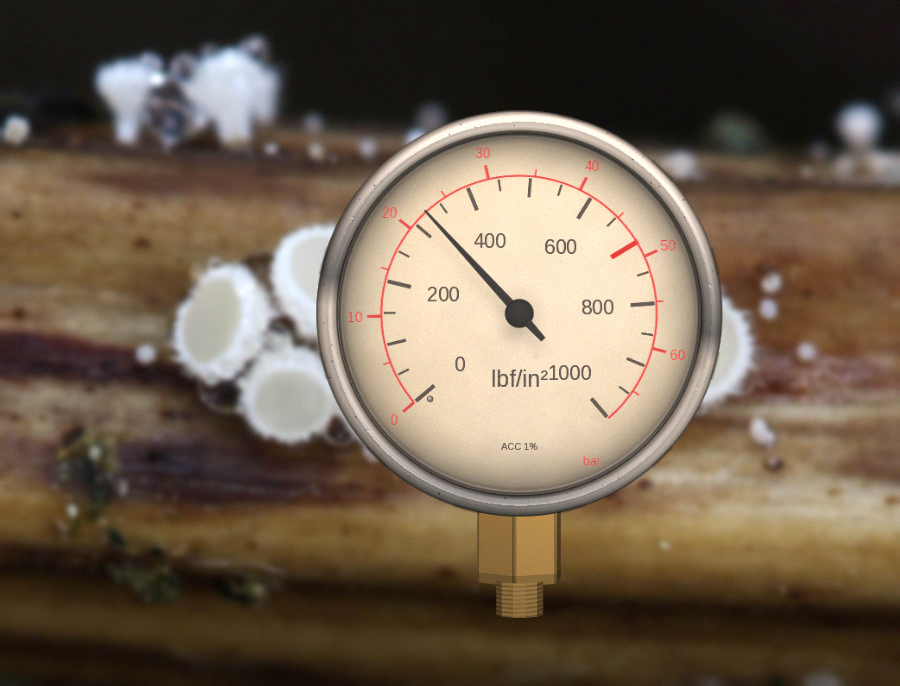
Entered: 325 psi
